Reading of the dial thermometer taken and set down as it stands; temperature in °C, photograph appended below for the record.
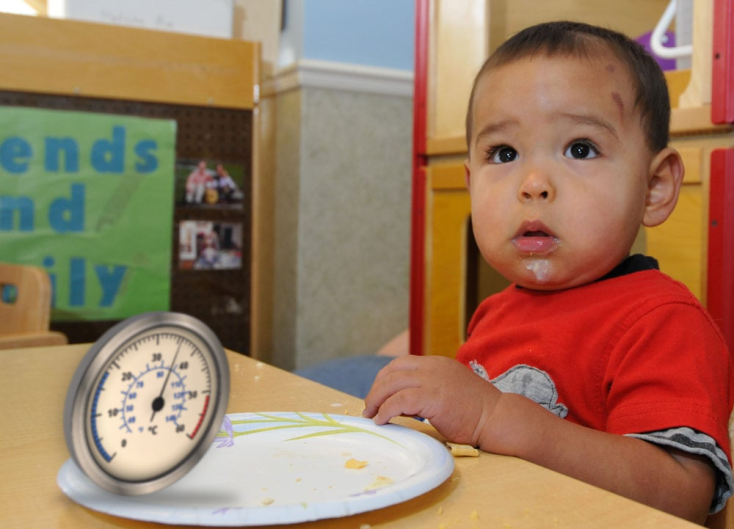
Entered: 35 °C
